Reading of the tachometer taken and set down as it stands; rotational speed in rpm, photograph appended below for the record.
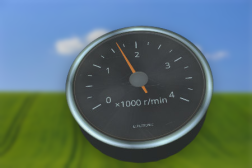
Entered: 1625 rpm
